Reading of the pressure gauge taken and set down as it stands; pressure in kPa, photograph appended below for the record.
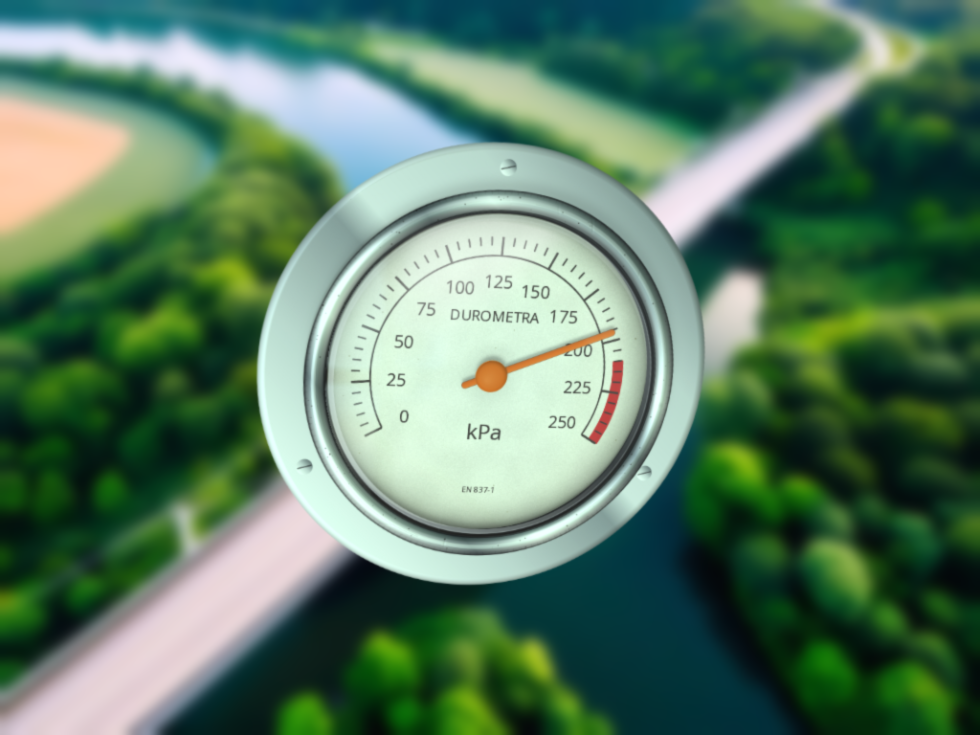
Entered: 195 kPa
